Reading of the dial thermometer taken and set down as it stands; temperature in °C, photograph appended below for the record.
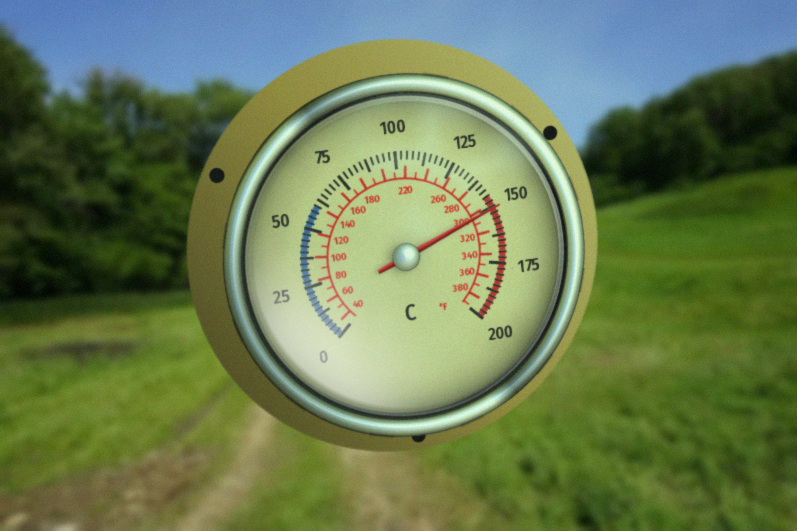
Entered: 150 °C
